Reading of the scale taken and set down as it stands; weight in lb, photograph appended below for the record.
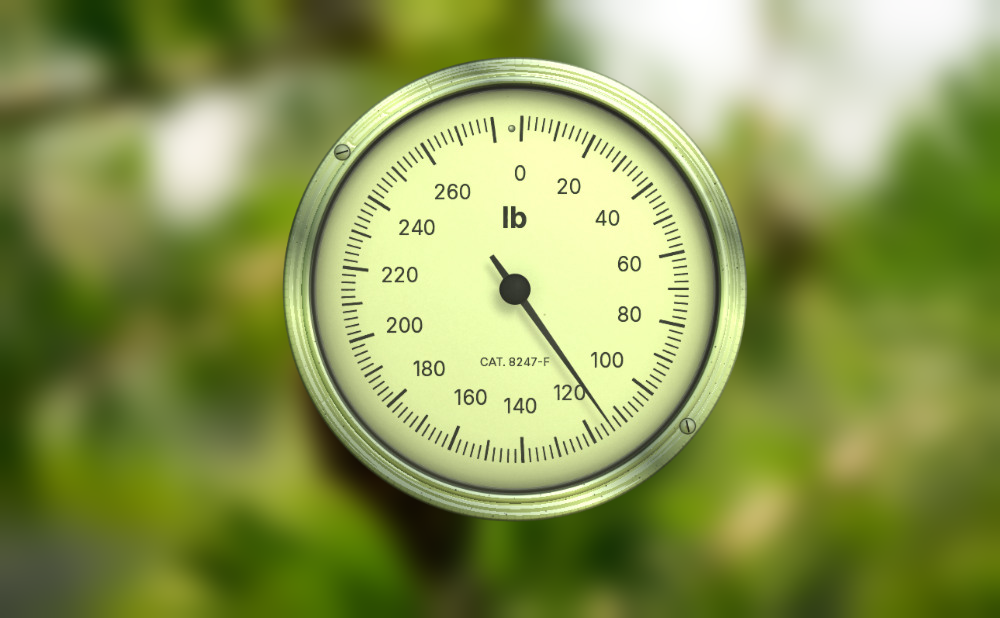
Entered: 114 lb
